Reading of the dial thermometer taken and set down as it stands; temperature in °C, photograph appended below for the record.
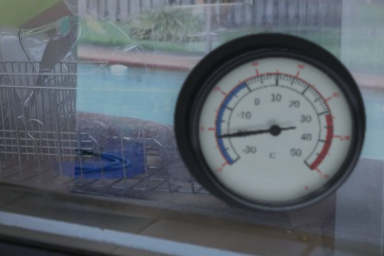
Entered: -20 °C
